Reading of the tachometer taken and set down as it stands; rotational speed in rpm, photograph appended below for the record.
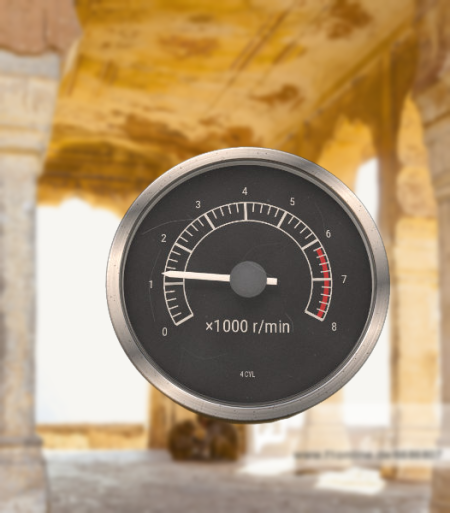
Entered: 1200 rpm
